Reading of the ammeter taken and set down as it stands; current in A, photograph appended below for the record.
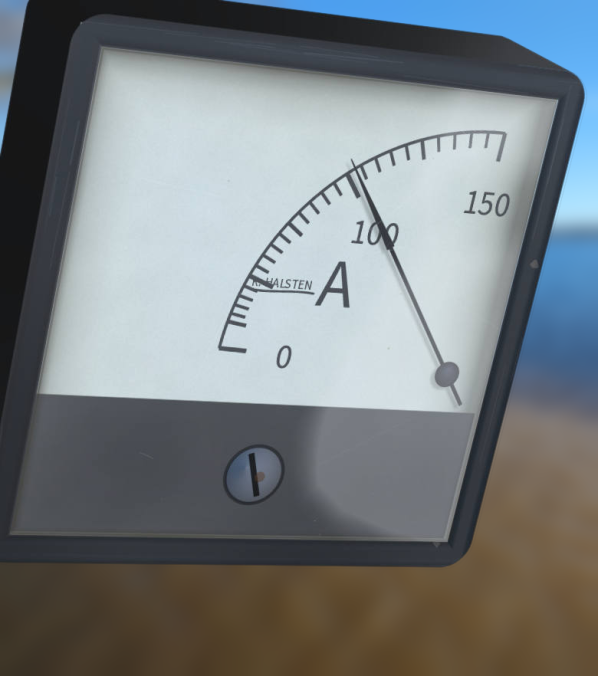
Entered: 102.5 A
